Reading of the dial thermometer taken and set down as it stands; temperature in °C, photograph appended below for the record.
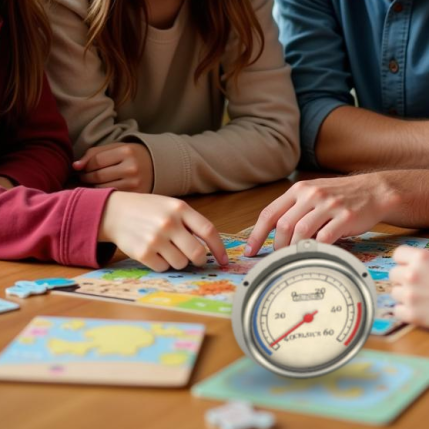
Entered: -36 °C
